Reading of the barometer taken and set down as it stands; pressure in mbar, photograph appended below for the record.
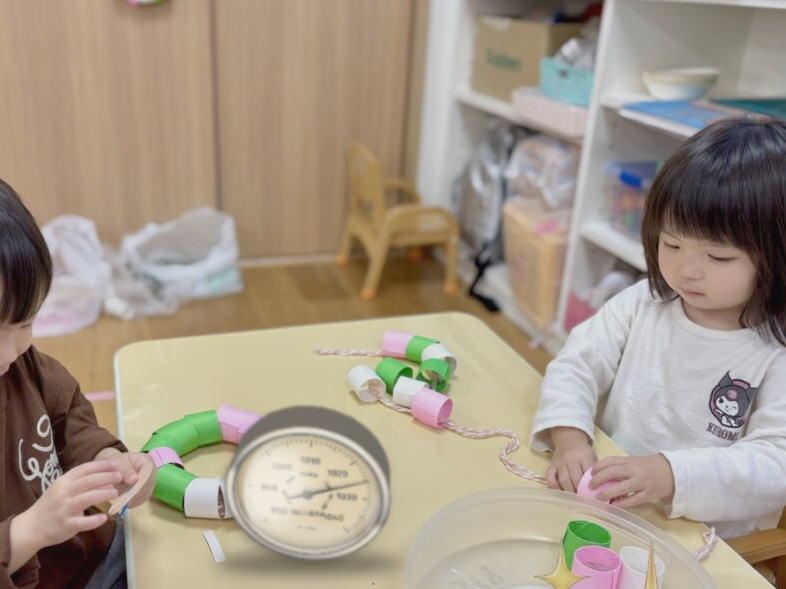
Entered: 1025 mbar
